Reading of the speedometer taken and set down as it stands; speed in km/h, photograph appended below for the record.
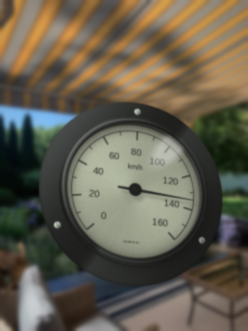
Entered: 135 km/h
